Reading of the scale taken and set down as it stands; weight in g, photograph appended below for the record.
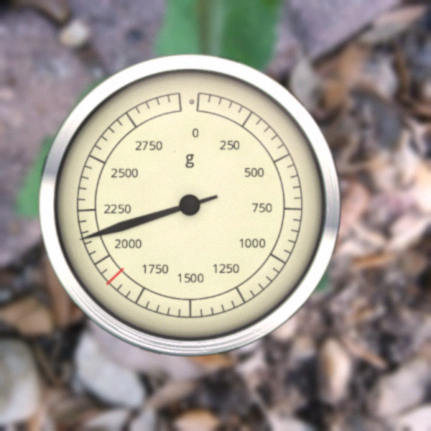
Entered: 2125 g
